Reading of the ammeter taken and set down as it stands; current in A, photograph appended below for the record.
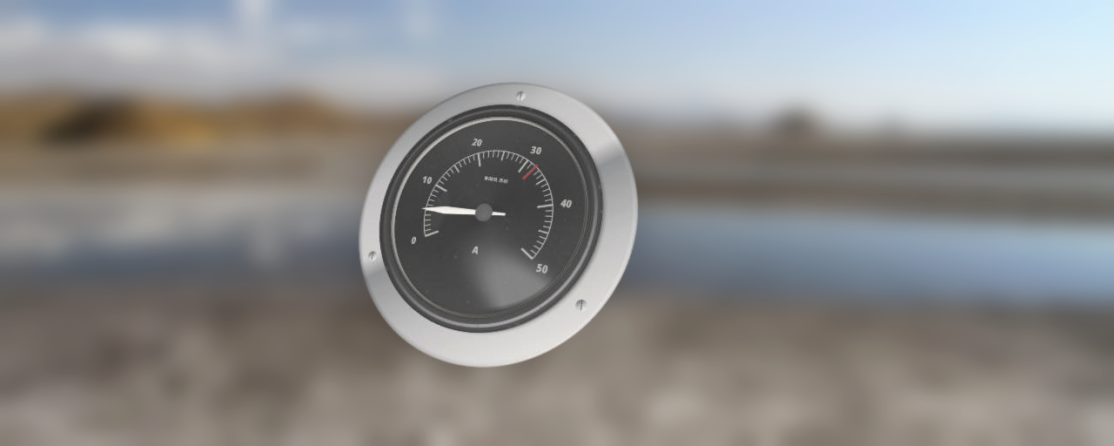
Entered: 5 A
